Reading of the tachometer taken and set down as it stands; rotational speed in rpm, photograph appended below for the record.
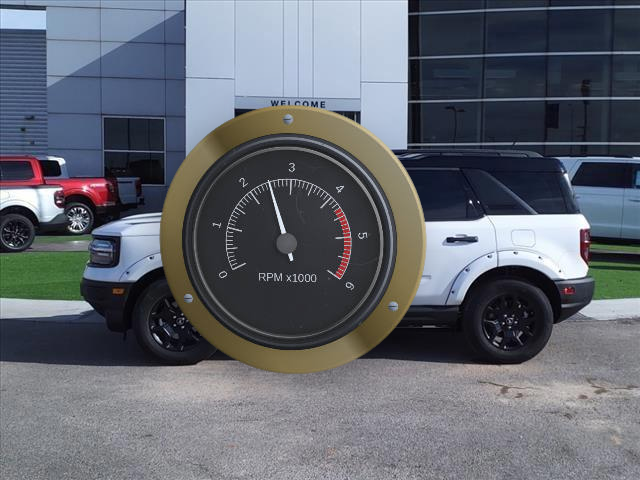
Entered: 2500 rpm
